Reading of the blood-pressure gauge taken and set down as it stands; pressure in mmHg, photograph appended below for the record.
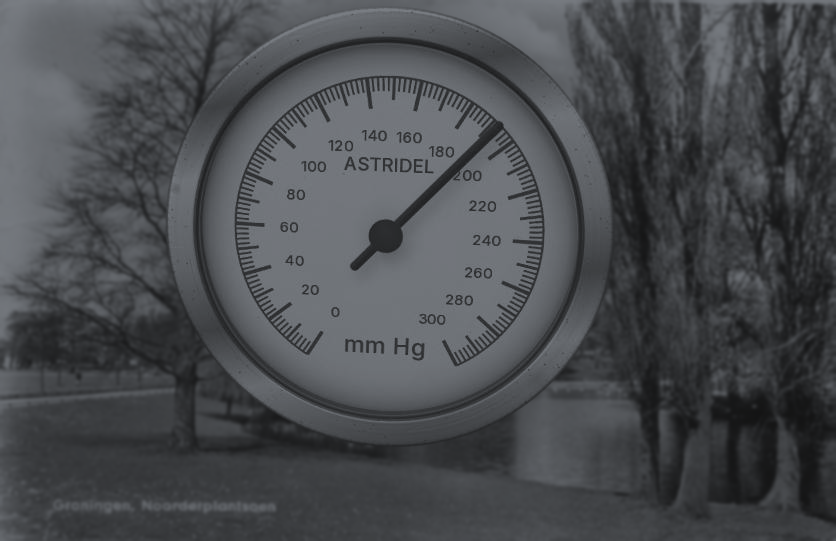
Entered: 192 mmHg
